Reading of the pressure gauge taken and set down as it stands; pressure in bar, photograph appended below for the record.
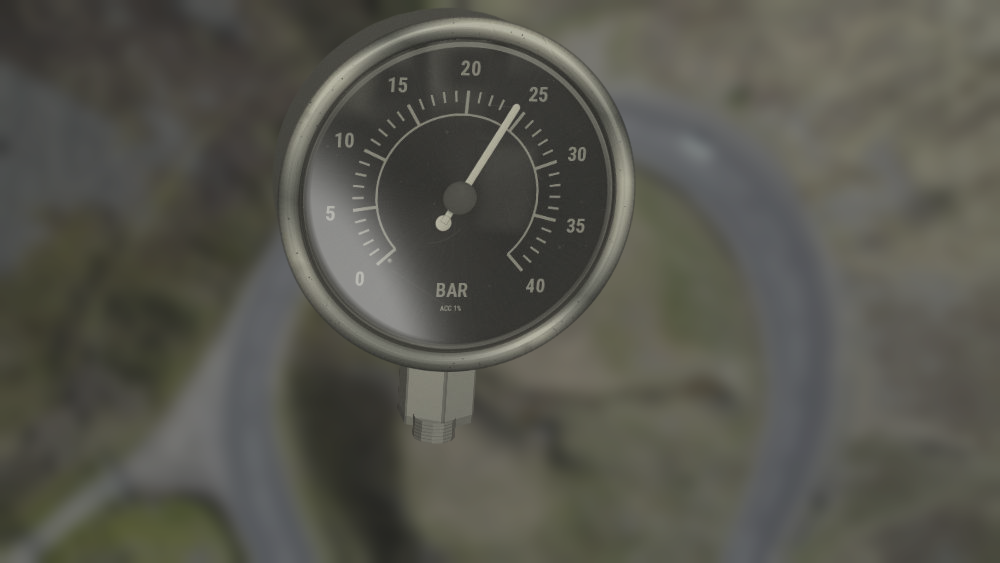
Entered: 24 bar
